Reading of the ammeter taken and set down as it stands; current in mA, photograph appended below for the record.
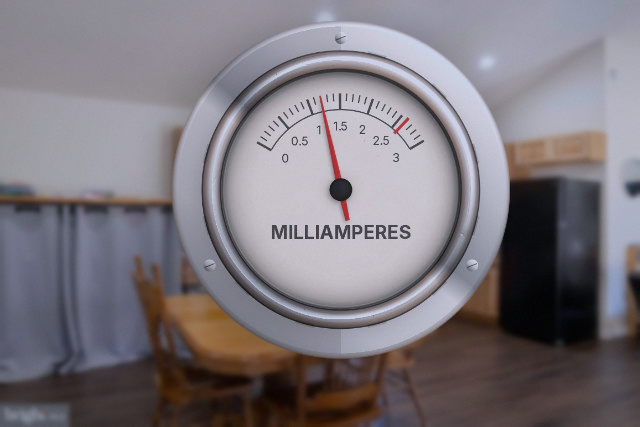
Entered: 1.2 mA
